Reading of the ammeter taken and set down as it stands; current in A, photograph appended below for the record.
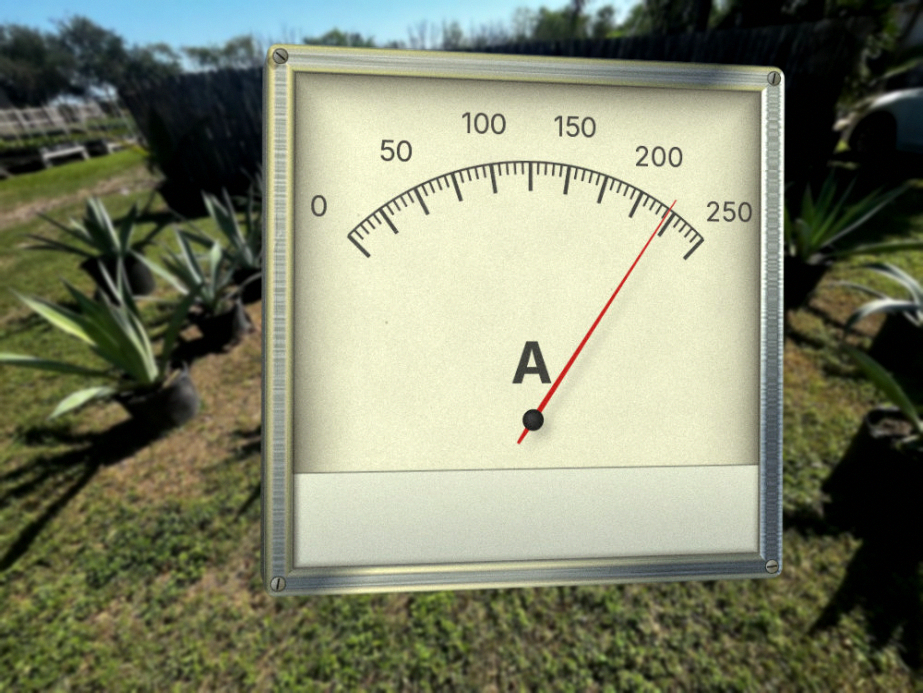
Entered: 220 A
